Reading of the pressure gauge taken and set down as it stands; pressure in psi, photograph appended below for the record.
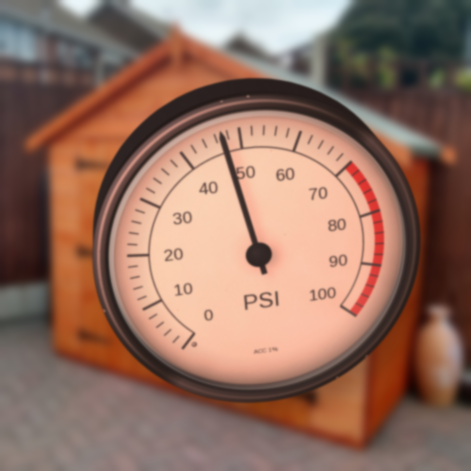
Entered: 47 psi
